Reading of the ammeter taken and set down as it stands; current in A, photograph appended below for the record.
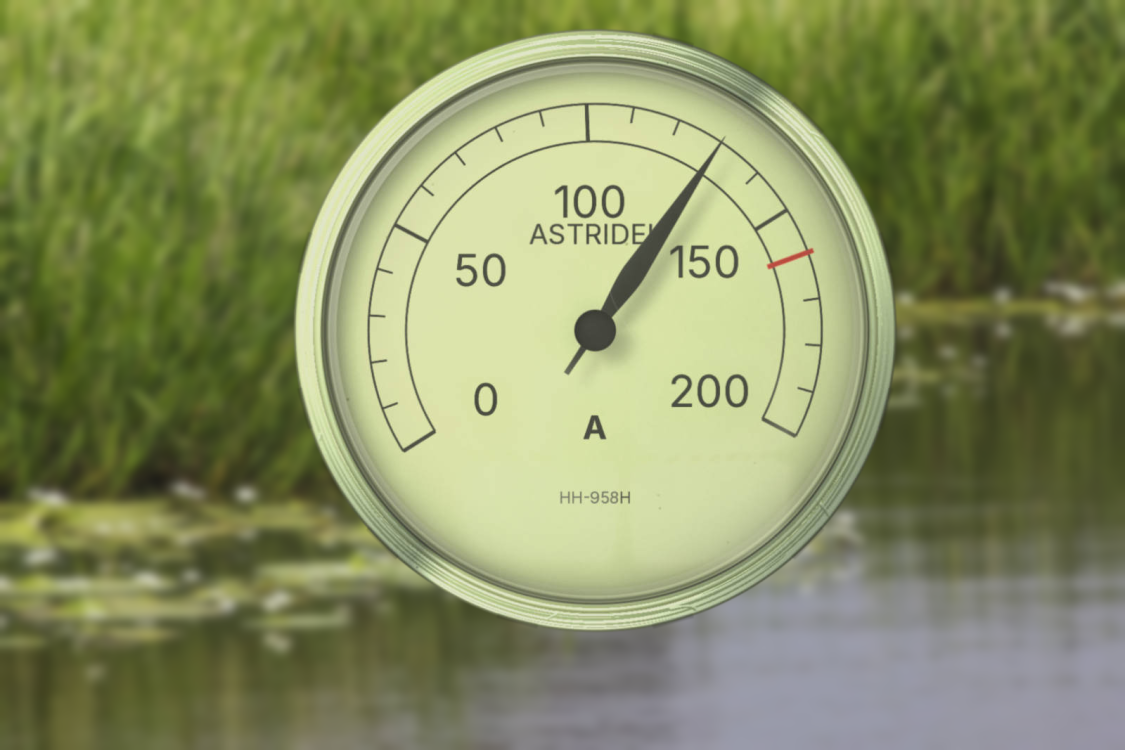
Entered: 130 A
